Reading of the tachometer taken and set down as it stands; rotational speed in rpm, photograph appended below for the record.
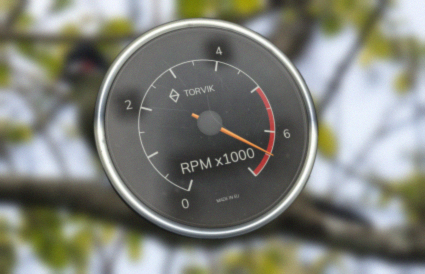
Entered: 6500 rpm
